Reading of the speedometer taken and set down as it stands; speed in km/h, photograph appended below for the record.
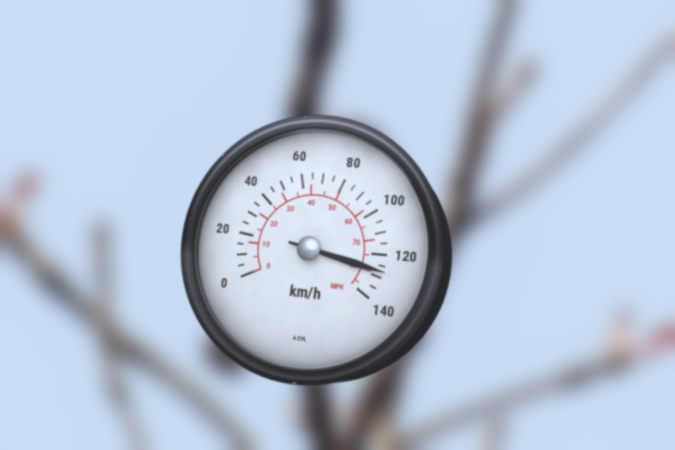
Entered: 127.5 km/h
